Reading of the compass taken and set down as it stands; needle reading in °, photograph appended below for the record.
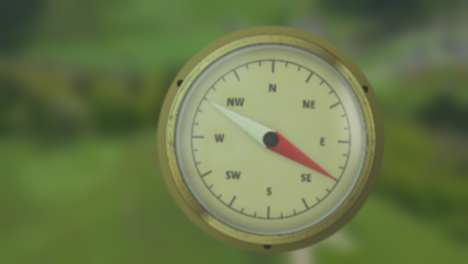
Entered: 120 °
